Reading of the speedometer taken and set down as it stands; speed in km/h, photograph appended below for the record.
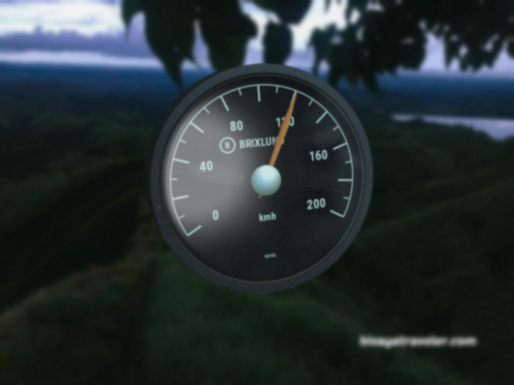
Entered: 120 km/h
